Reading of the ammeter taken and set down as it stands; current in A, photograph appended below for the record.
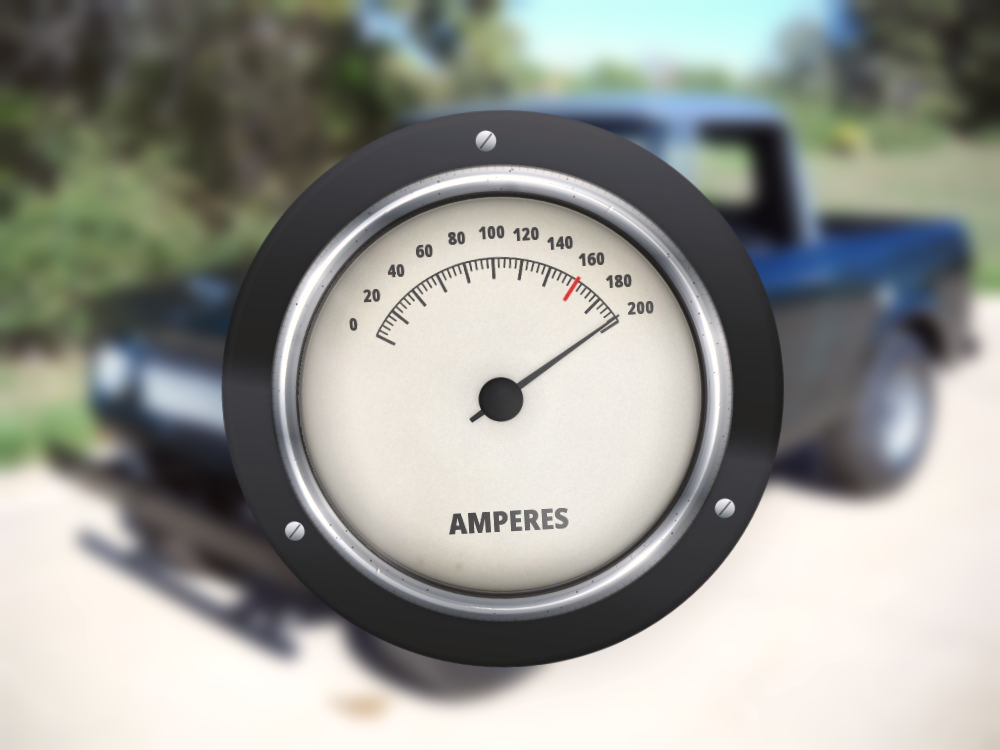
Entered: 196 A
